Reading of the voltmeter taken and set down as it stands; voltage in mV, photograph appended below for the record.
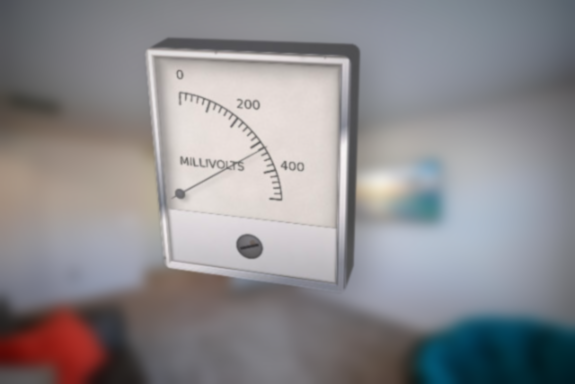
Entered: 320 mV
